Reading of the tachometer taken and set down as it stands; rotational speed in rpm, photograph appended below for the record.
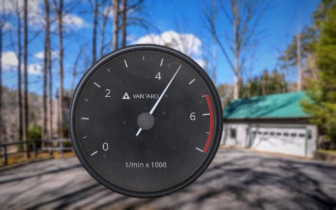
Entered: 4500 rpm
